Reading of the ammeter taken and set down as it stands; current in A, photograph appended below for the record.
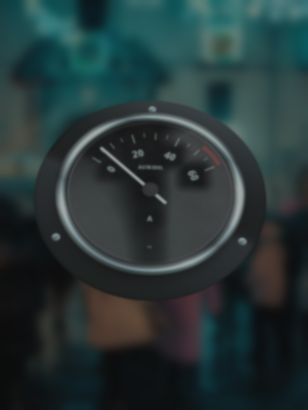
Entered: 5 A
